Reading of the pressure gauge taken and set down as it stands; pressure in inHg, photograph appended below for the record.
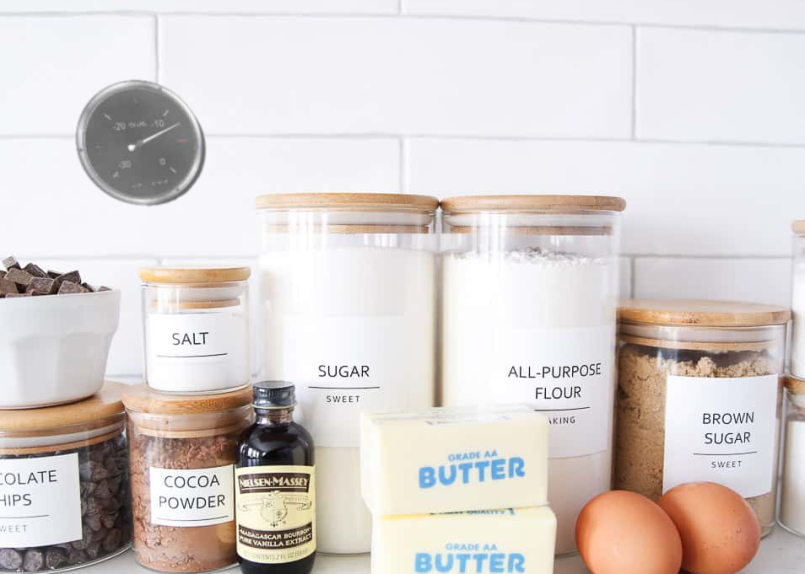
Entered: -7.5 inHg
